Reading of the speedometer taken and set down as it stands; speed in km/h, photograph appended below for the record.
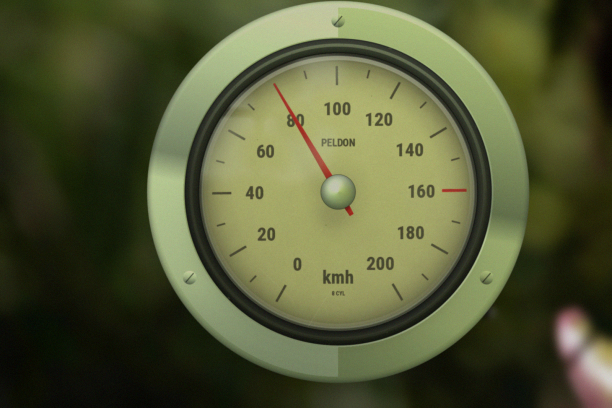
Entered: 80 km/h
